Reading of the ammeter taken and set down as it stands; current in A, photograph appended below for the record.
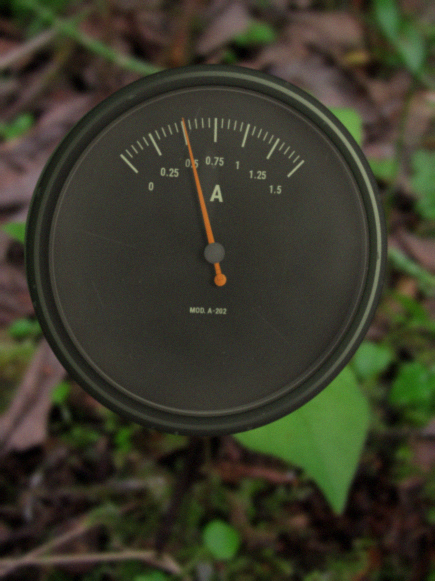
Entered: 0.5 A
